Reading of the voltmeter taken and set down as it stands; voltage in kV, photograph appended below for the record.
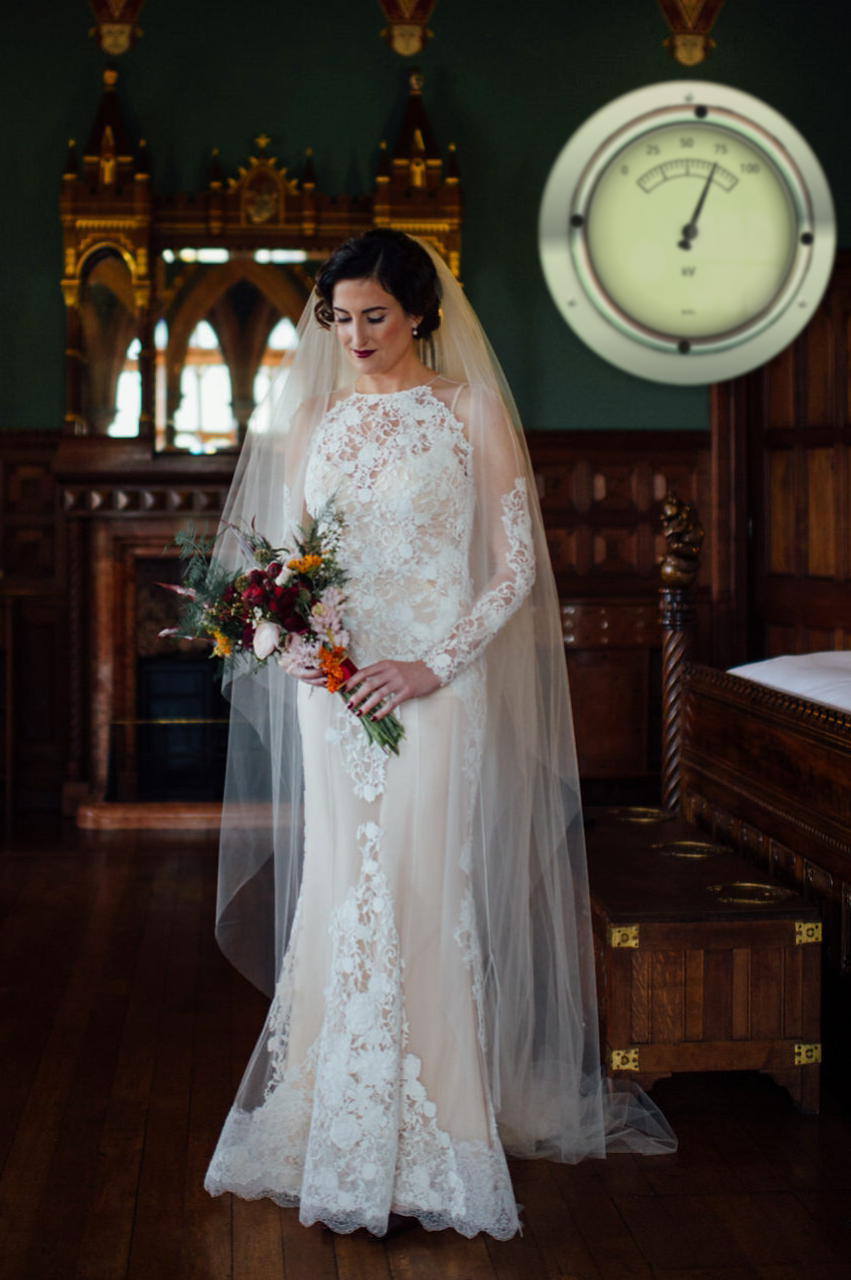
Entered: 75 kV
